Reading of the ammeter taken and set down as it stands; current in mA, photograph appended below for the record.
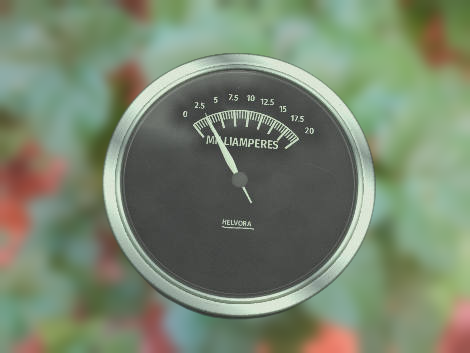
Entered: 2.5 mA
